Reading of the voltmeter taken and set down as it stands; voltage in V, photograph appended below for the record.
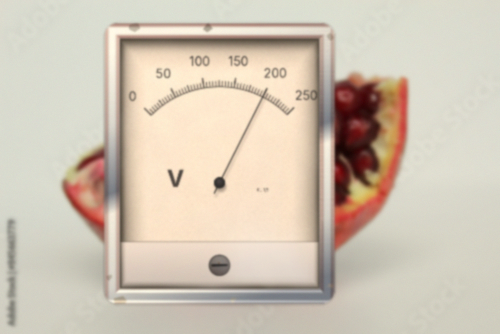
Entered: 200 V
